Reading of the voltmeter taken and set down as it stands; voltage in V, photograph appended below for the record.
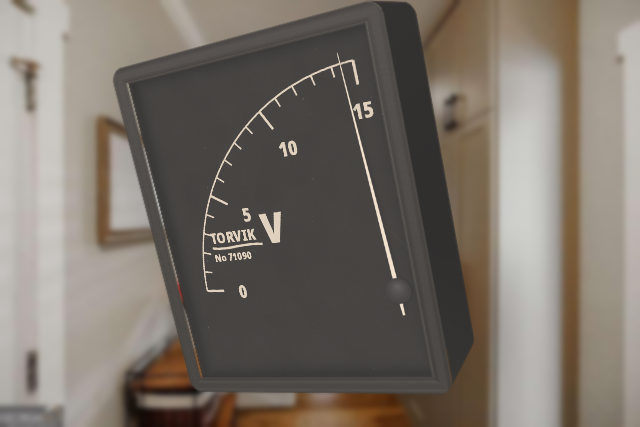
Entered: 14.5 V
